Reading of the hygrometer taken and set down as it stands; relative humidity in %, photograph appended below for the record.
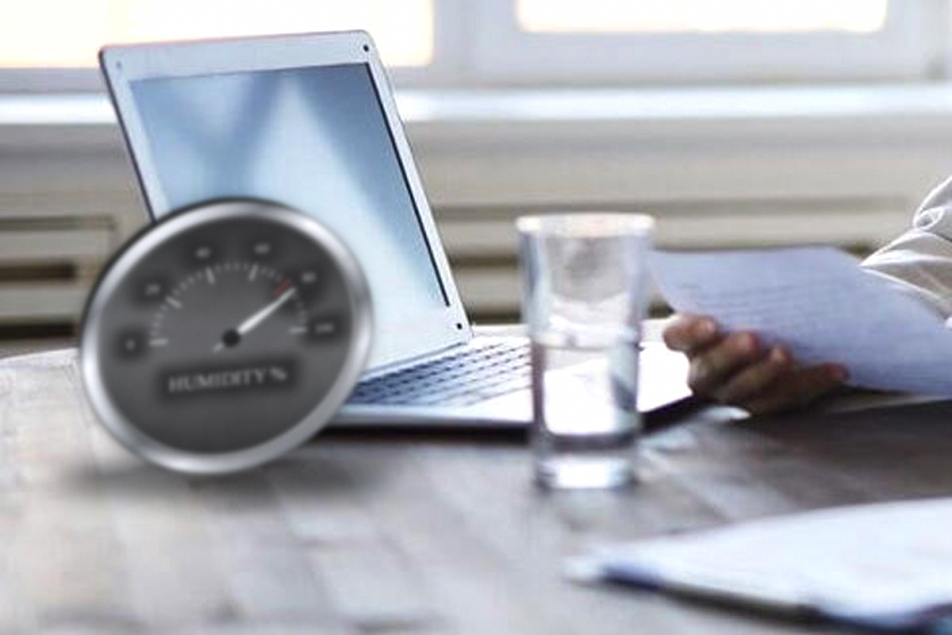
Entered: 80 %
